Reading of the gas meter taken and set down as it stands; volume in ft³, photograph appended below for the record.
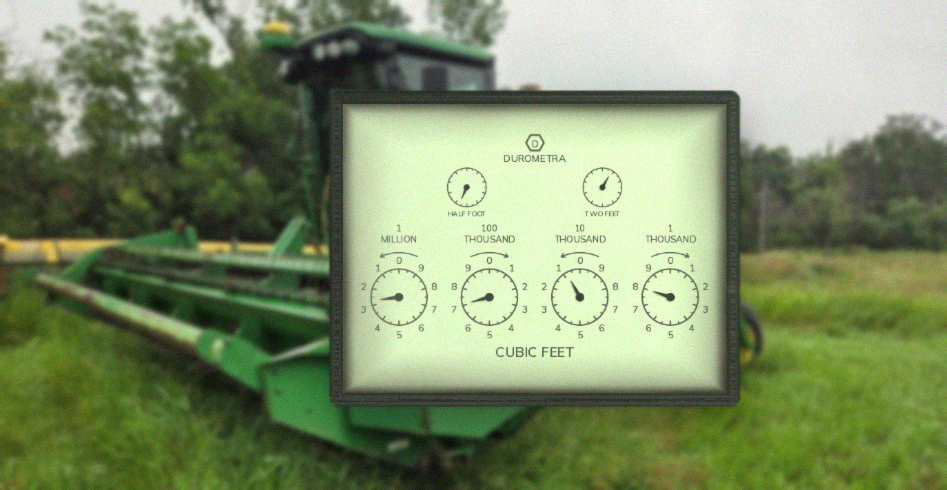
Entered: 270800 ft³
